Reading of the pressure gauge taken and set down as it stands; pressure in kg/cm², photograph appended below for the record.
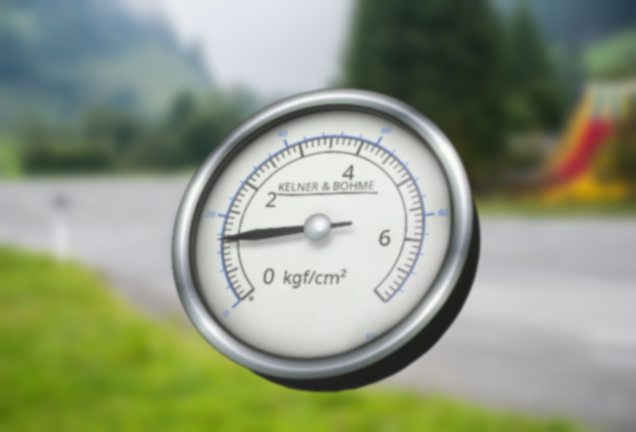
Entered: 1 kg/cm²
